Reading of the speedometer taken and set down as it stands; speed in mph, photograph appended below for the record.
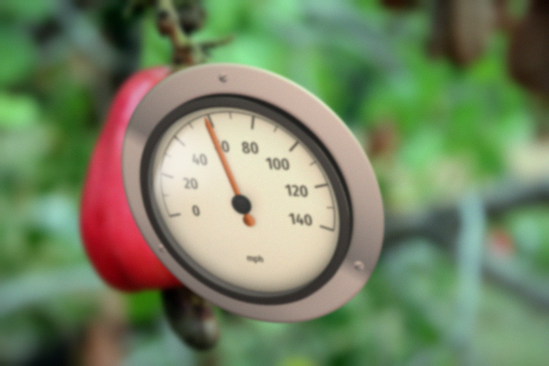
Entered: 60 mph
